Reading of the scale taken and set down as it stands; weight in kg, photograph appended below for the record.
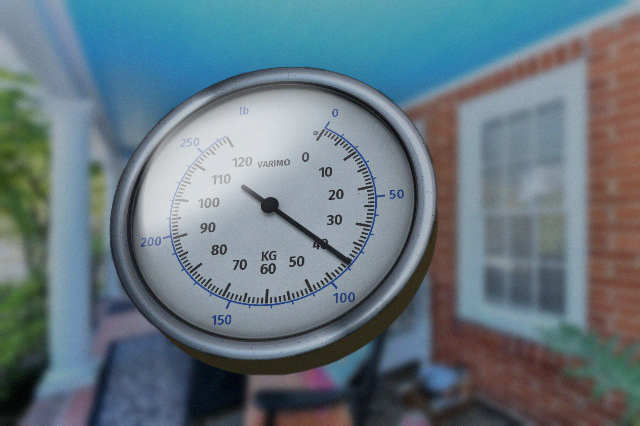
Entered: 40 kg
